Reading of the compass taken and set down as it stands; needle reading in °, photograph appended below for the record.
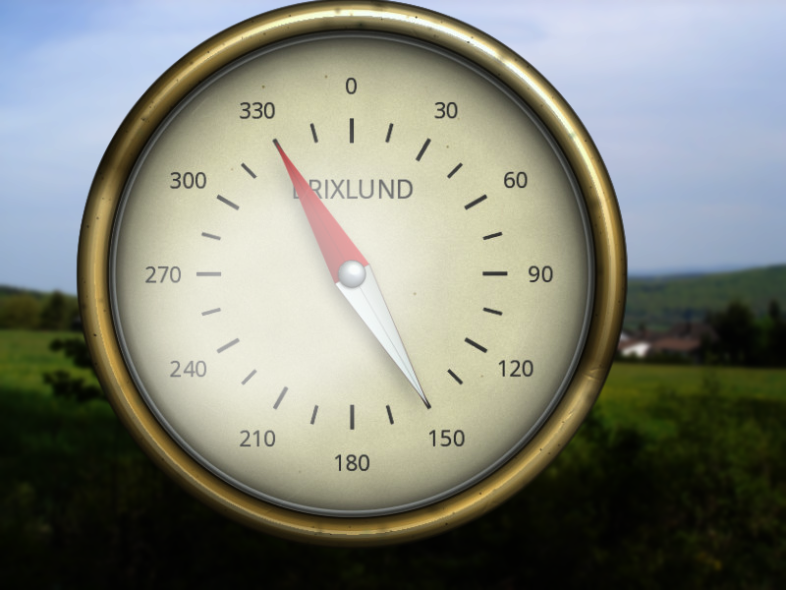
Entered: 330 °
